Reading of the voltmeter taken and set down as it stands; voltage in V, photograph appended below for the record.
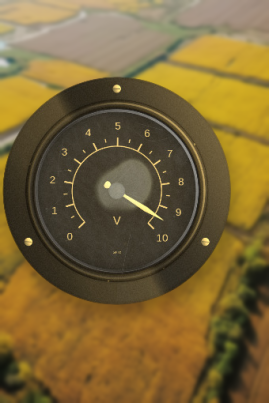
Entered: 9.5 V
